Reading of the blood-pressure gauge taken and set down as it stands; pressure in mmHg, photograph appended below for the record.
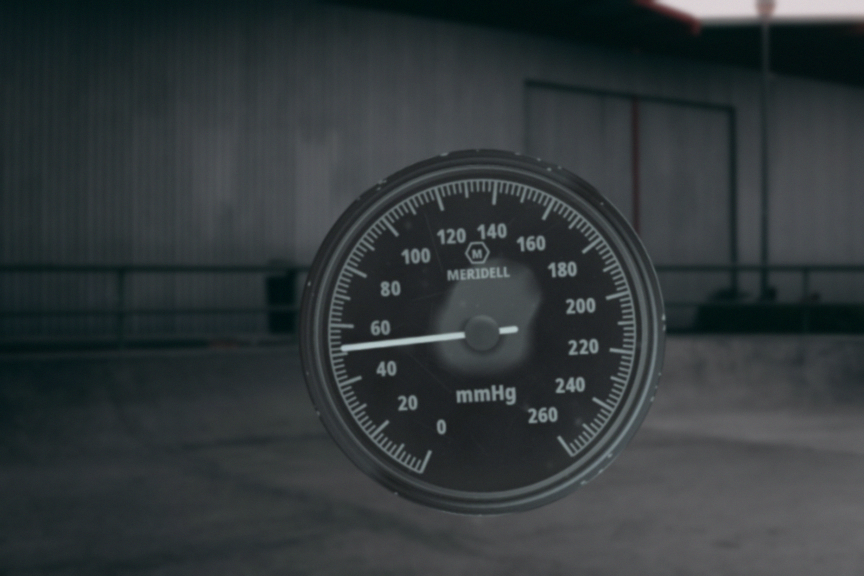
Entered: 52 mmHg
